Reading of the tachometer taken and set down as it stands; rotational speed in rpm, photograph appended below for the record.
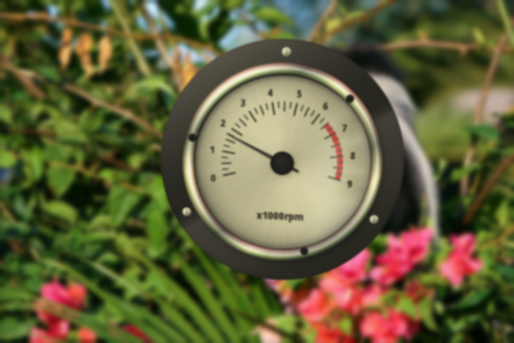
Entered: 1750 rpm
